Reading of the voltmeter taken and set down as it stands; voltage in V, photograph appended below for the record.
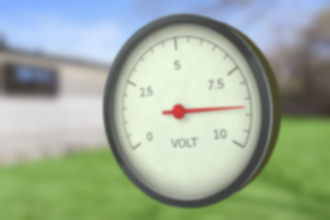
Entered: 8.75 V
